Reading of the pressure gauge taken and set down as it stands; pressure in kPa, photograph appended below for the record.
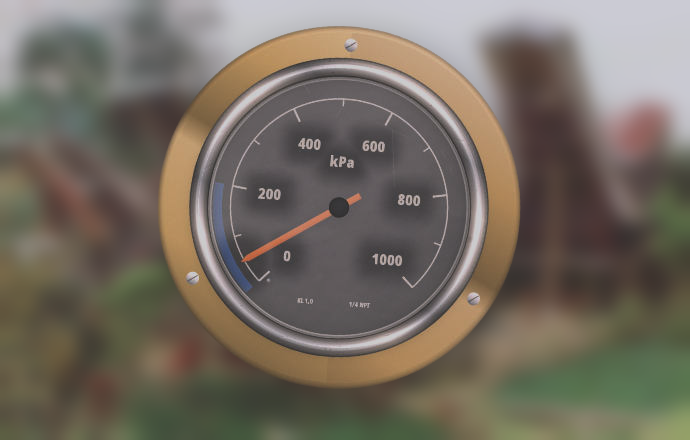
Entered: 50 kPa
